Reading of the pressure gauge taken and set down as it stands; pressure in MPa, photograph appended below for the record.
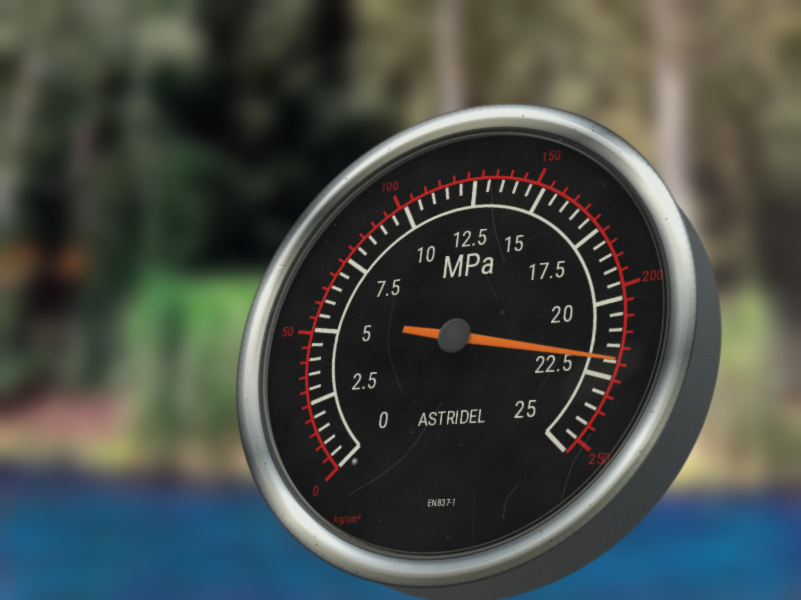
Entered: 22 MPa
